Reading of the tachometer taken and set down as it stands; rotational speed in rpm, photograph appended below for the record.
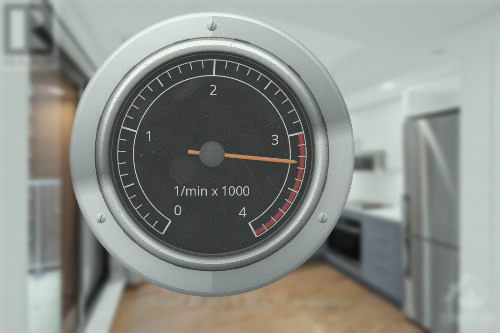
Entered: 3250 rpm
